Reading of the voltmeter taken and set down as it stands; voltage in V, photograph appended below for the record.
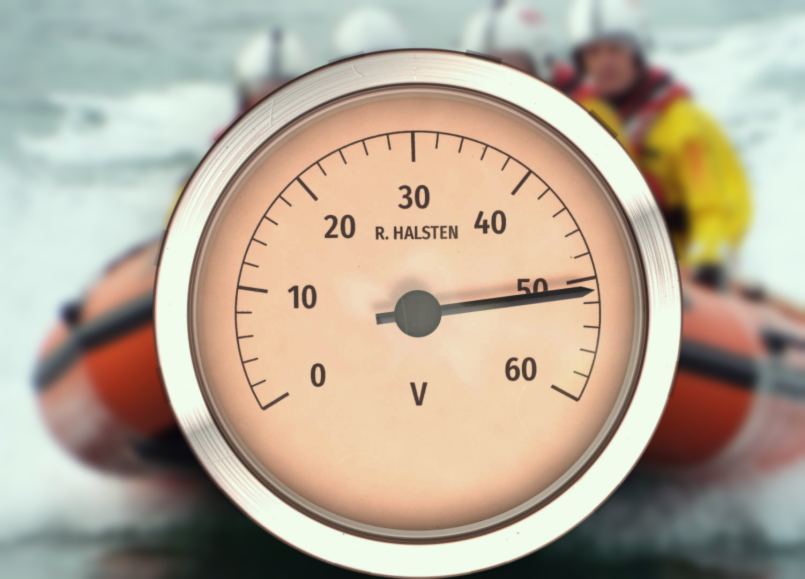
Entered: 51 V
